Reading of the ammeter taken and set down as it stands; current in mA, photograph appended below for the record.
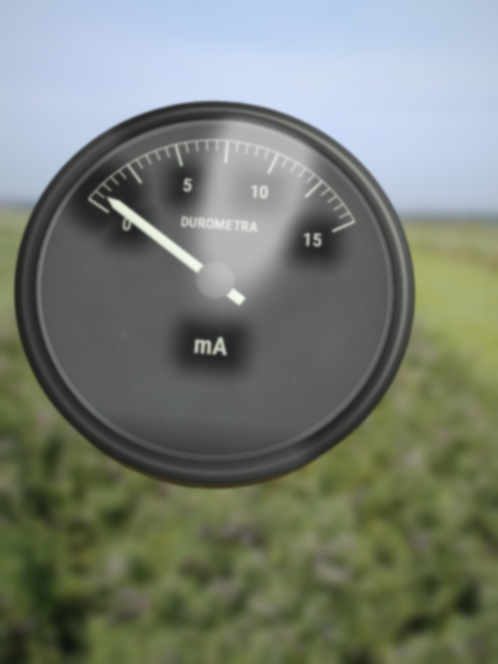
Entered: 0.5 mA
